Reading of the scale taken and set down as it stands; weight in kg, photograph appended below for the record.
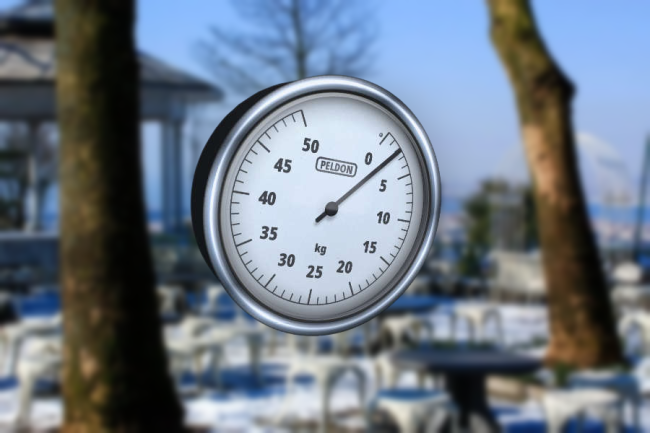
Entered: 2 kg
